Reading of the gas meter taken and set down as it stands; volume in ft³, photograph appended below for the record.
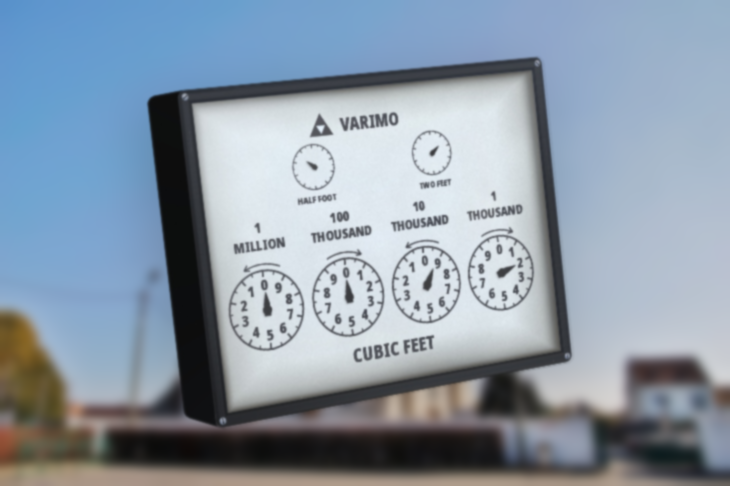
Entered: 999200 ft³
